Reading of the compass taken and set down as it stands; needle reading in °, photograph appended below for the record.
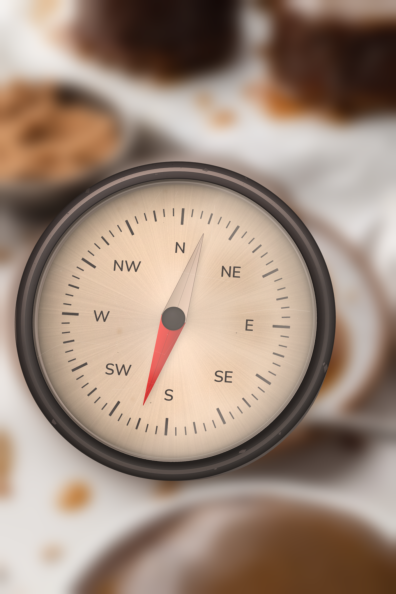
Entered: 195 °
